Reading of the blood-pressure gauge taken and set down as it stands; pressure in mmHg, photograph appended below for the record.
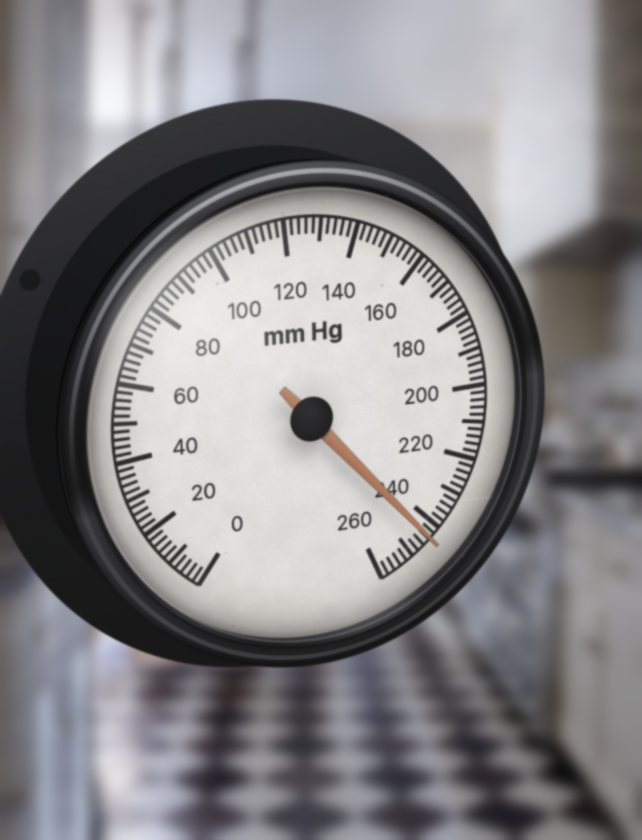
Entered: 244 mmHg
